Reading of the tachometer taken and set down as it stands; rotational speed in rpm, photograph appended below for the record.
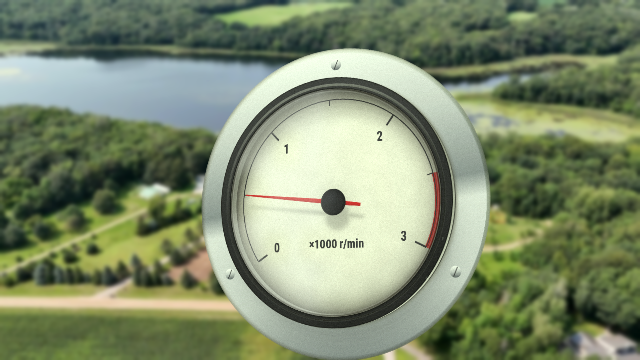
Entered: 500 rpm
